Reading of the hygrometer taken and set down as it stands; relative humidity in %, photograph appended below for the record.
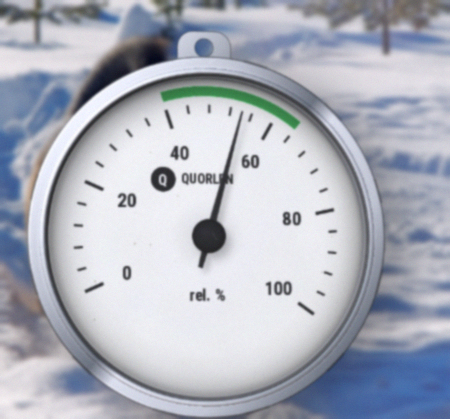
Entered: 54 %
